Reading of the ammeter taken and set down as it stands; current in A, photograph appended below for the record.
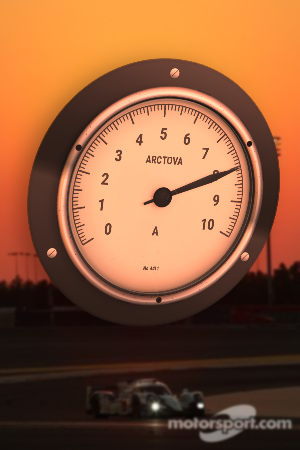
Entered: 8 A
